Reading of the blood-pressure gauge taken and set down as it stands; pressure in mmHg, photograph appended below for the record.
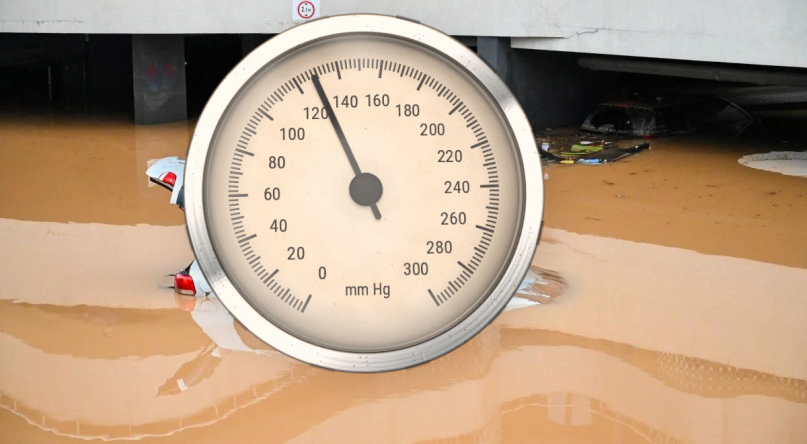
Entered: 128 mmHg
